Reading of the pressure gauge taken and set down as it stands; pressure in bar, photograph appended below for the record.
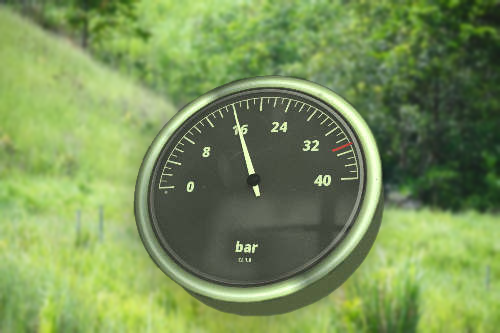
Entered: 16 bar
